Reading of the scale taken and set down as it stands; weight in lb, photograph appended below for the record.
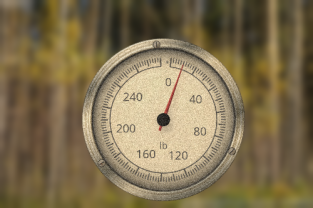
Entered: 10 lb
